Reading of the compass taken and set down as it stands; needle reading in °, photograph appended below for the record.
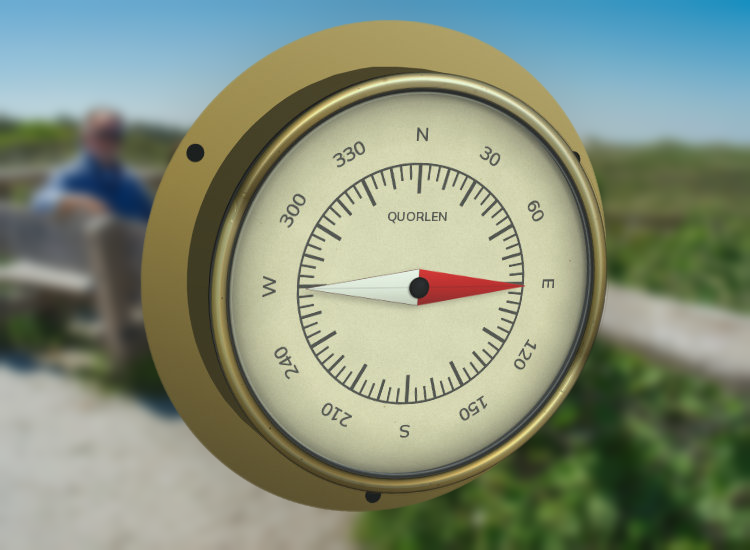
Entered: 90 °
